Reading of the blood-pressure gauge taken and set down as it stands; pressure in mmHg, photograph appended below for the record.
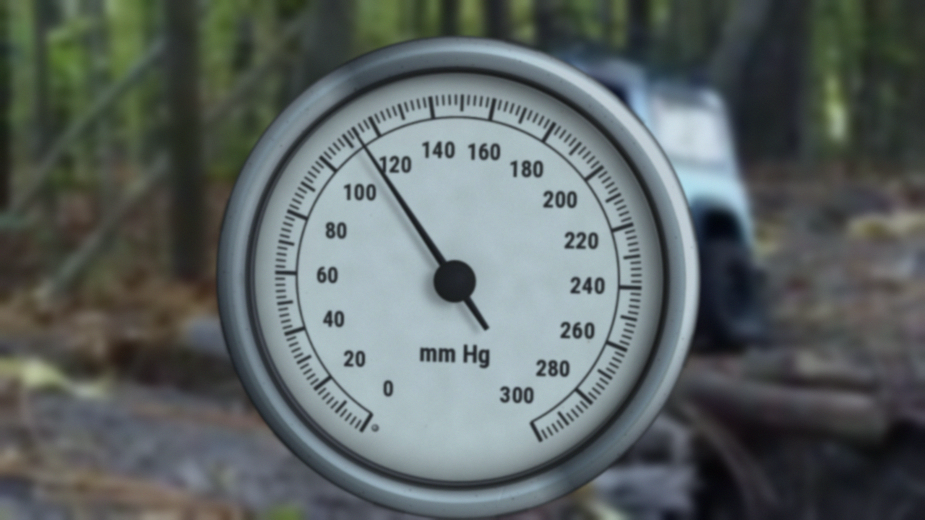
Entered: 114 mmHg
